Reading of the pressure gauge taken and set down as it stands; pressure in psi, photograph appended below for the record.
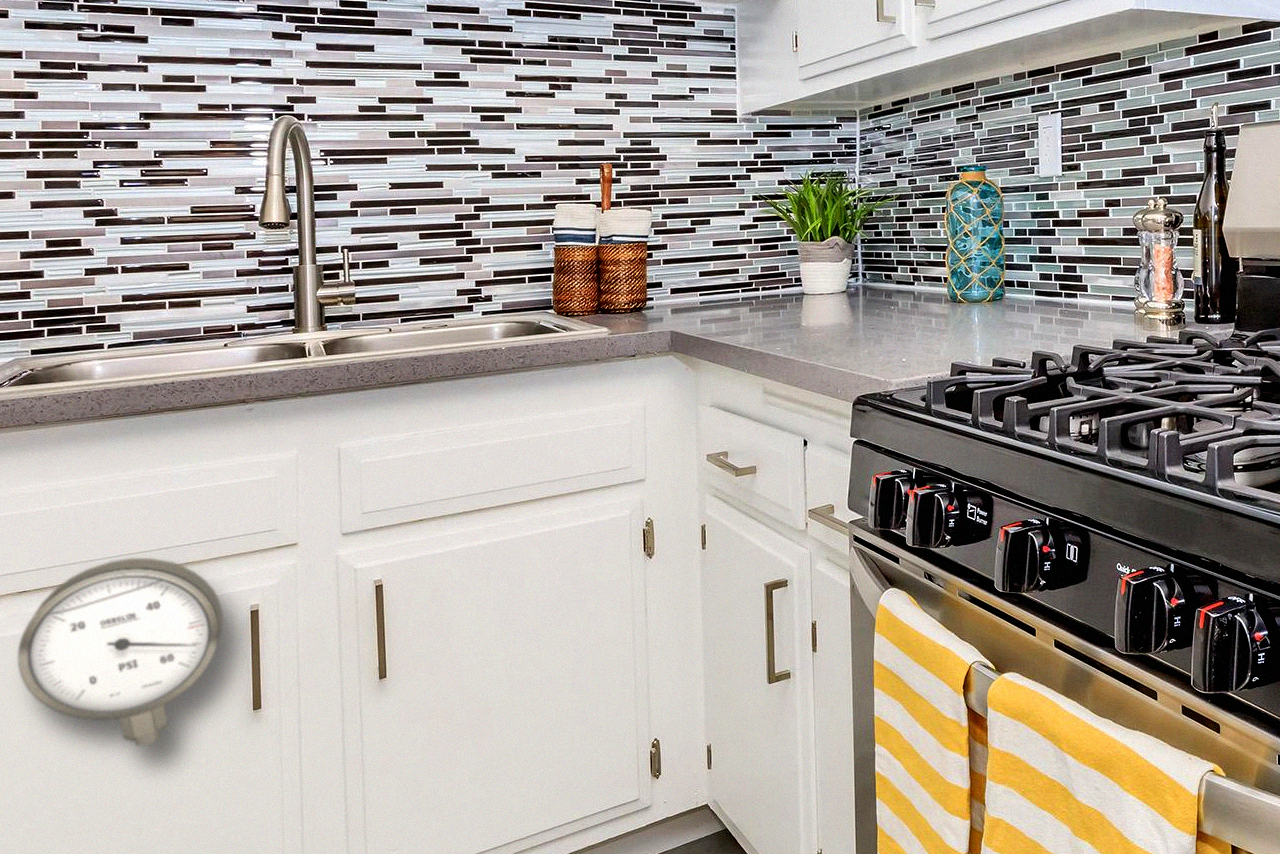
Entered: 55 psi
